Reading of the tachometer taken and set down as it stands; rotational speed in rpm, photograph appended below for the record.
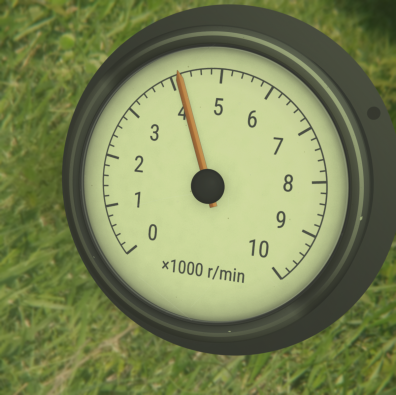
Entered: 4200 rpm
